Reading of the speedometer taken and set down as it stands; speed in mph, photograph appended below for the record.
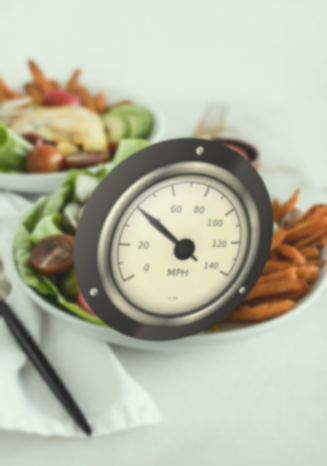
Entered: 40 mph
